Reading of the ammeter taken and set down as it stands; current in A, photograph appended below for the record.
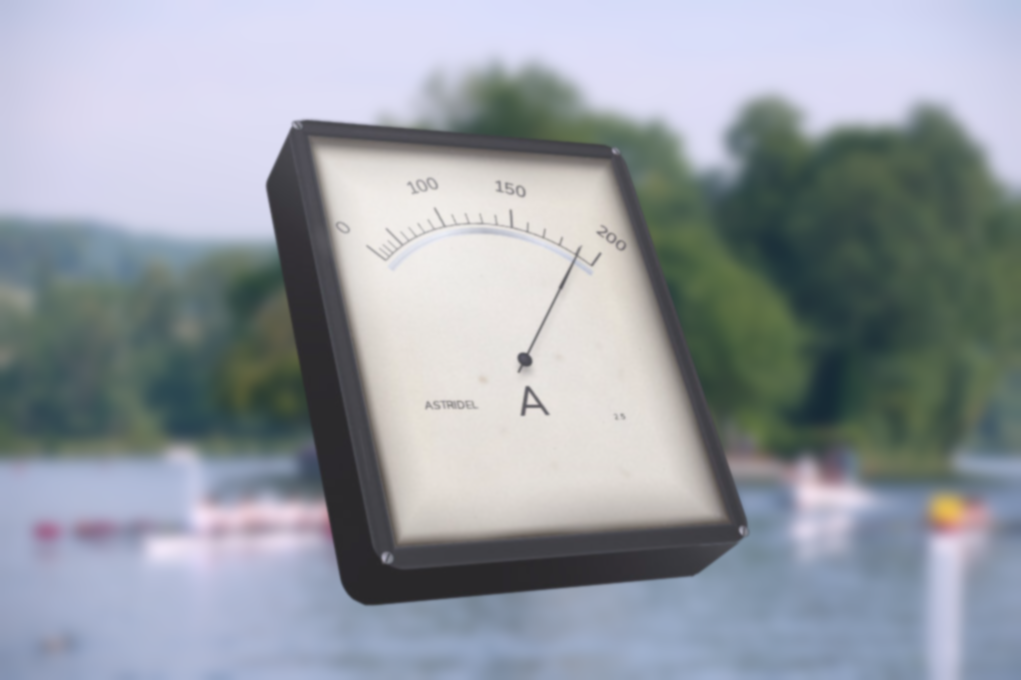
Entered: 190 A
